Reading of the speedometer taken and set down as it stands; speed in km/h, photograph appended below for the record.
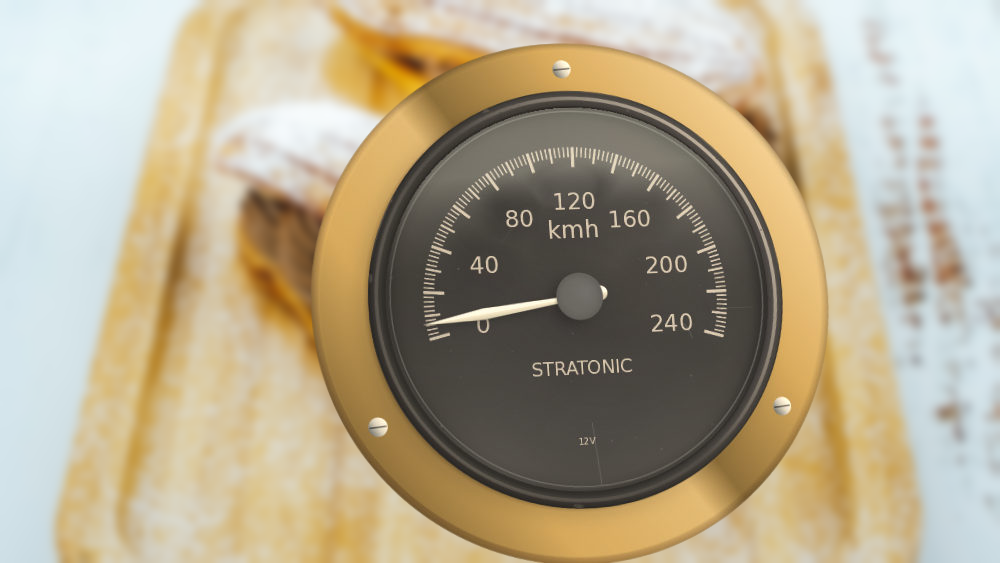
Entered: 6 km/h
